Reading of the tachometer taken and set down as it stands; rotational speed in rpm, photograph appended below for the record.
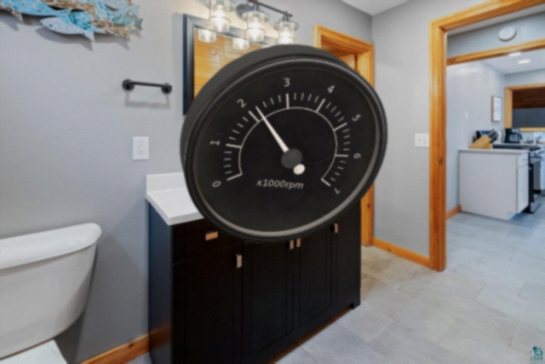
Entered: 2200 rpm
